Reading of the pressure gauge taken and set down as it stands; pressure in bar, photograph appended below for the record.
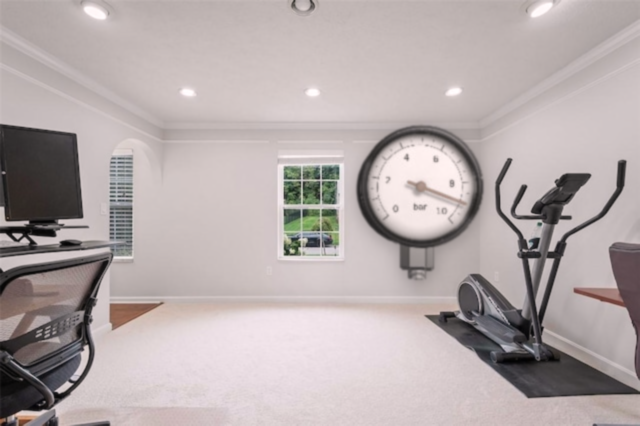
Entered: 9 bar
